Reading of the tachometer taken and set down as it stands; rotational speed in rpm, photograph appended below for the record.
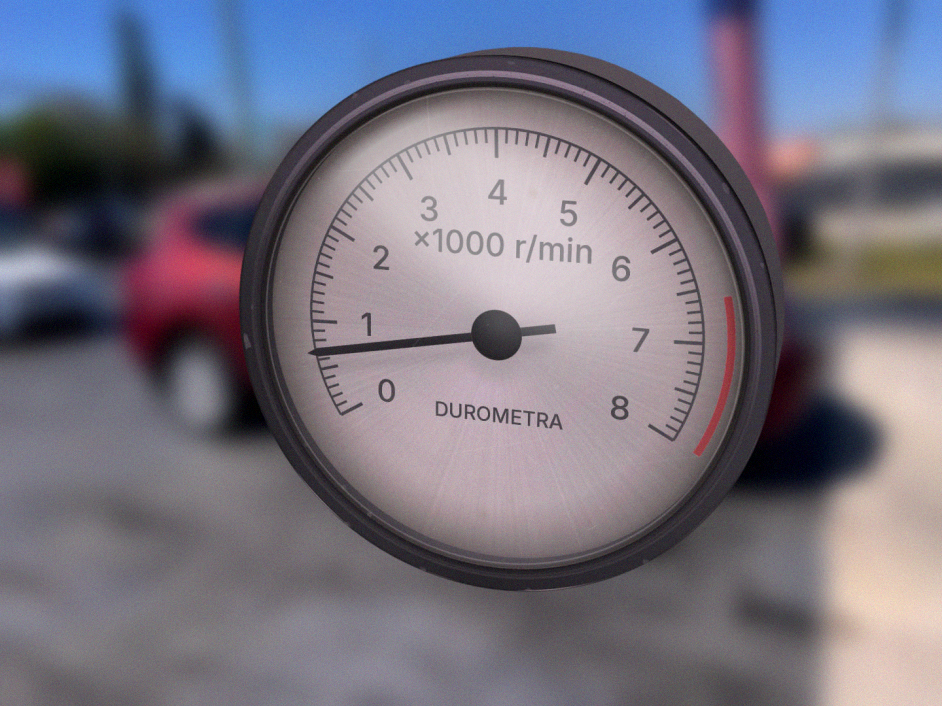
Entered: 700 rpm
